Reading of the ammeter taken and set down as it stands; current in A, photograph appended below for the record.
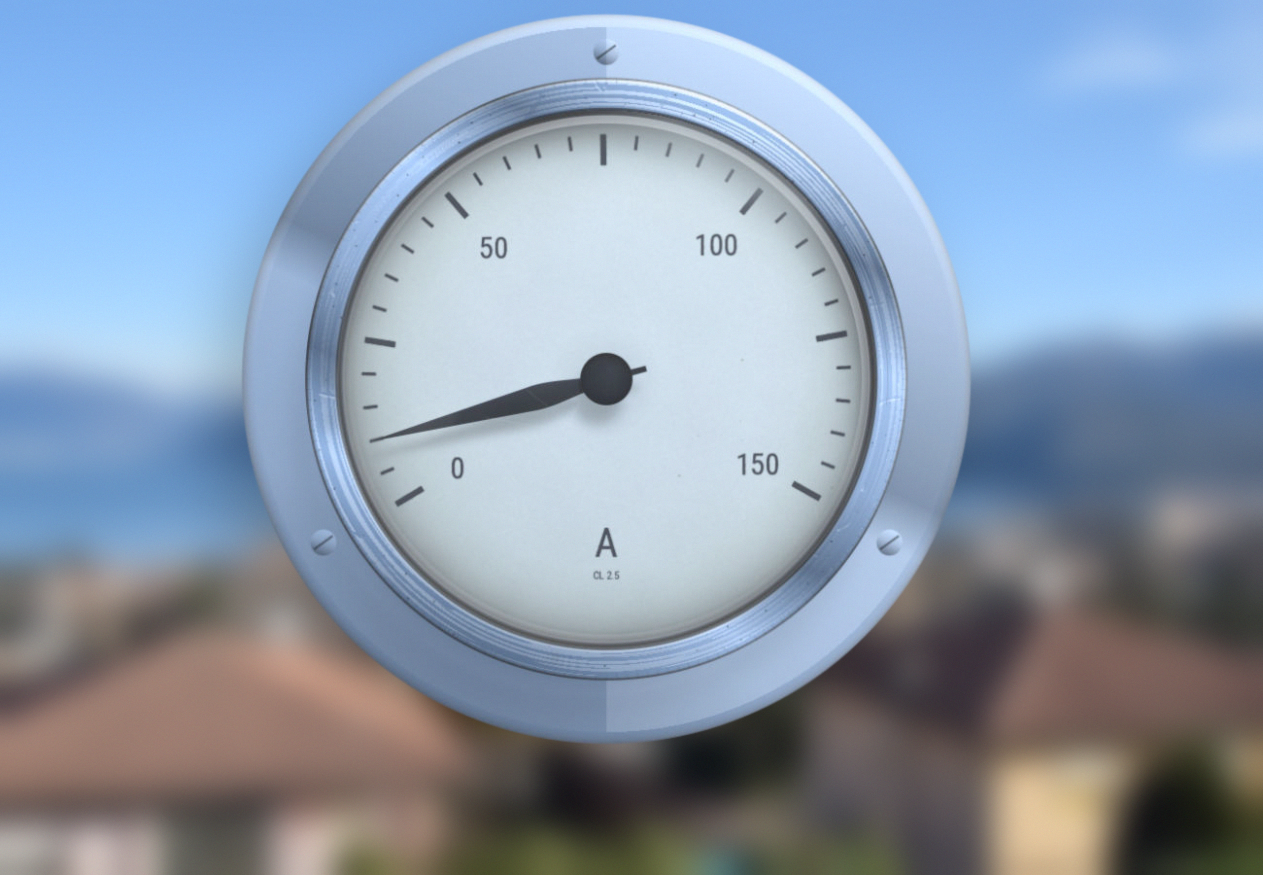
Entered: 10 A
